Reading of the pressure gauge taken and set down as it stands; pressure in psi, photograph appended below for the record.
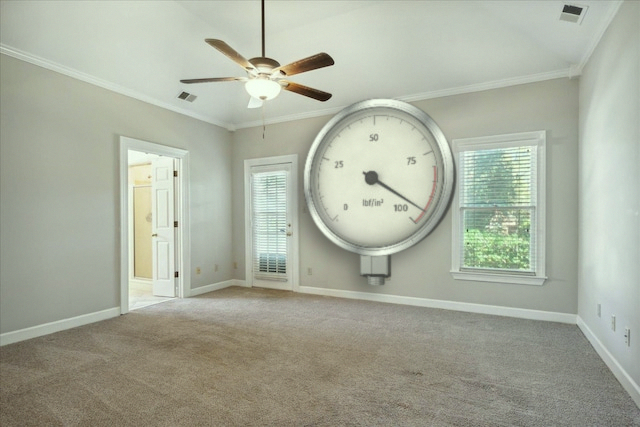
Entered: 95 psi
